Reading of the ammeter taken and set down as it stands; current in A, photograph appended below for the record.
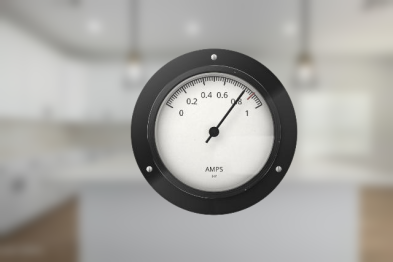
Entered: 0.8 A
